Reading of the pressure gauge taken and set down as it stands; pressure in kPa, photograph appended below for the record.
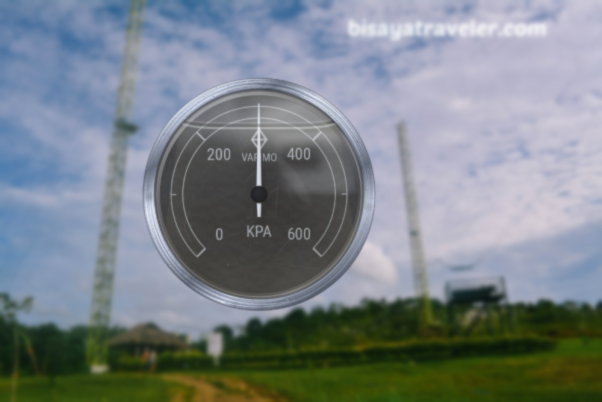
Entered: 300 kPa
